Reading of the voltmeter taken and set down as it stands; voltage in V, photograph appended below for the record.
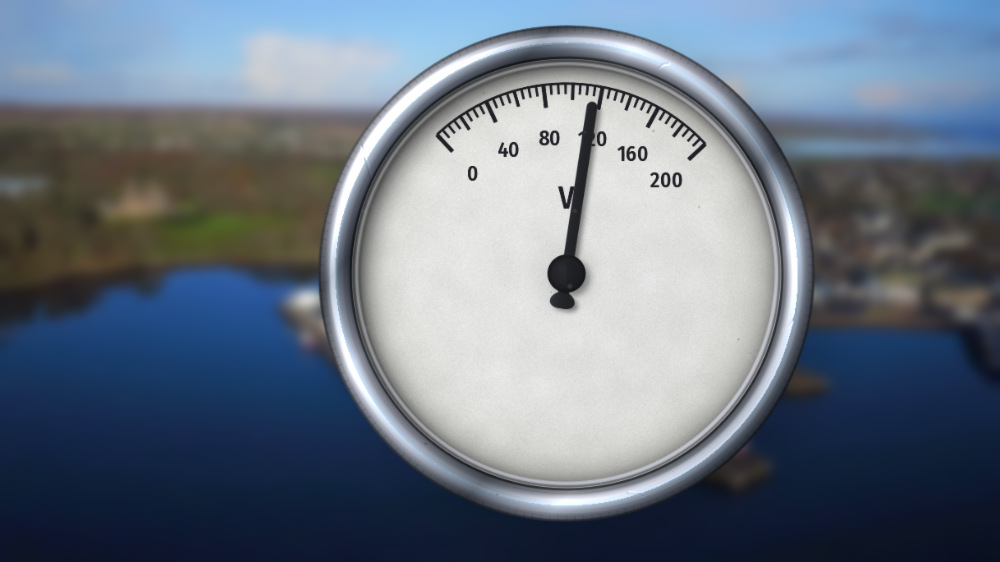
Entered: 115 V
